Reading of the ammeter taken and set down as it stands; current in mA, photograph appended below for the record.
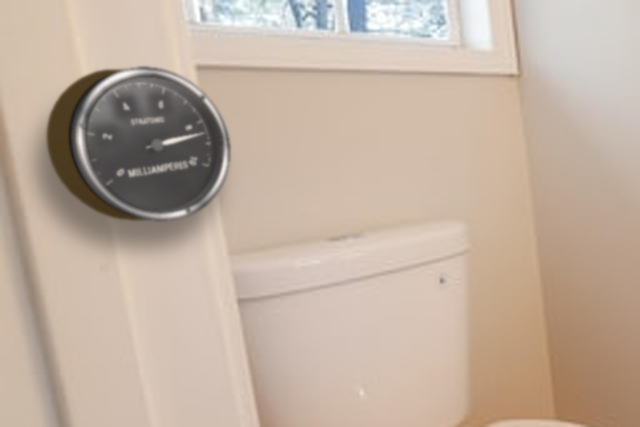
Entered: 8.5 mA
